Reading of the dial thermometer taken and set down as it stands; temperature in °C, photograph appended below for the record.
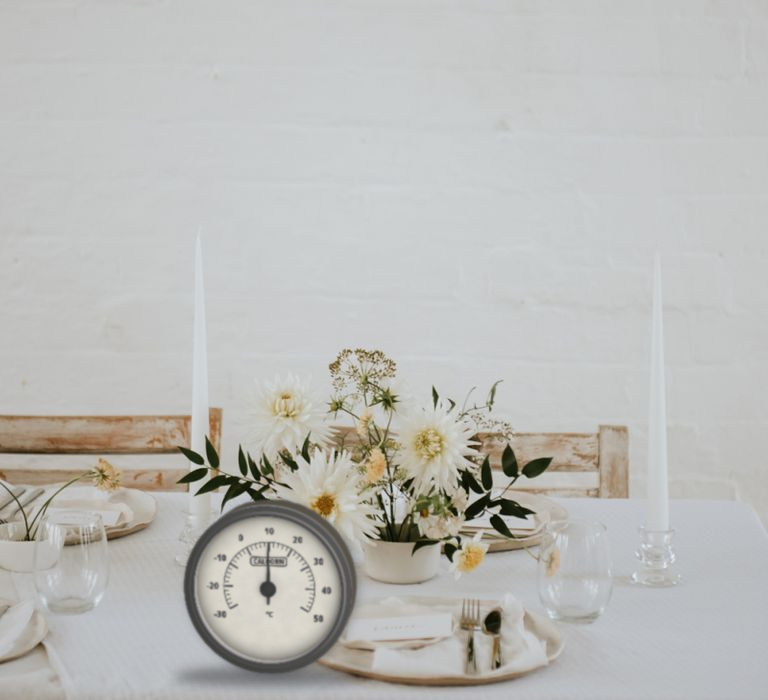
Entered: 10 °C
